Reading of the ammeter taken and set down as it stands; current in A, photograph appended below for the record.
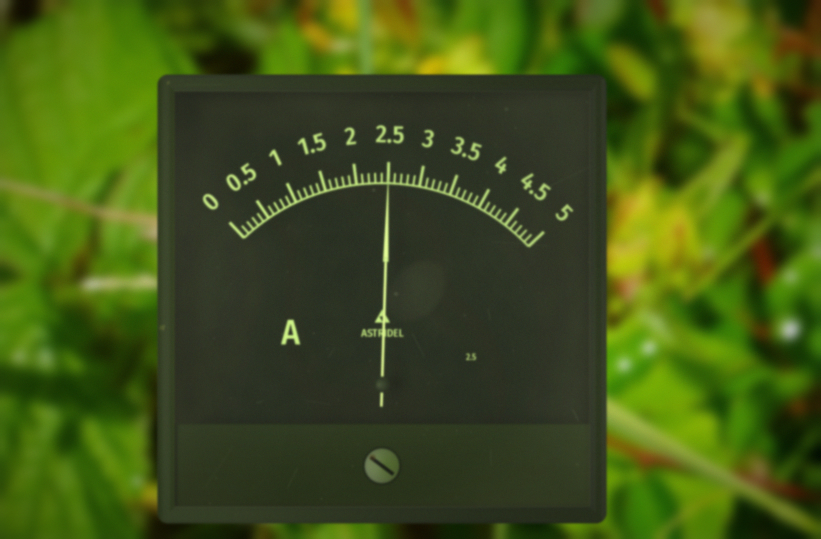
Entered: 2.5 A
